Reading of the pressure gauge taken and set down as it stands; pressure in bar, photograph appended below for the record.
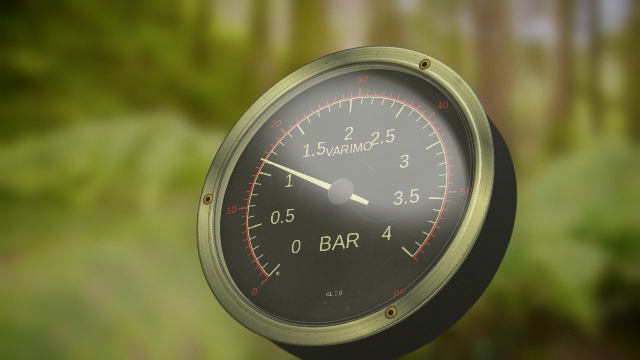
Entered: 1.1 bar
